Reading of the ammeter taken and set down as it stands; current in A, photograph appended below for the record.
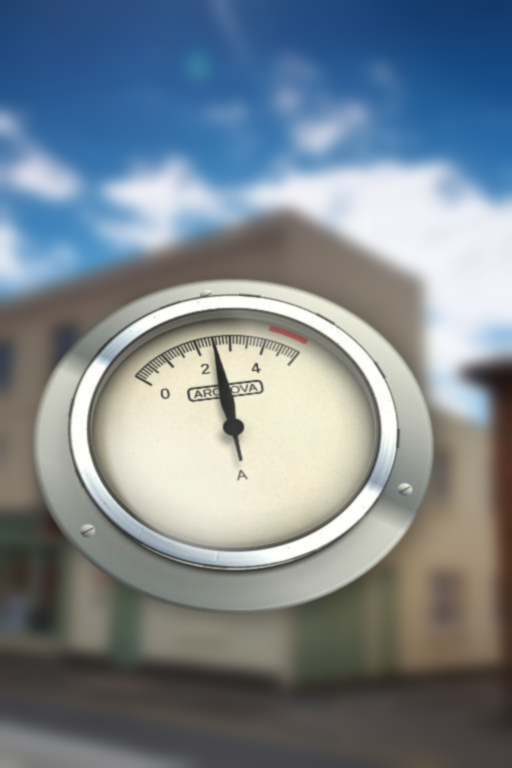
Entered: 2.5 A
